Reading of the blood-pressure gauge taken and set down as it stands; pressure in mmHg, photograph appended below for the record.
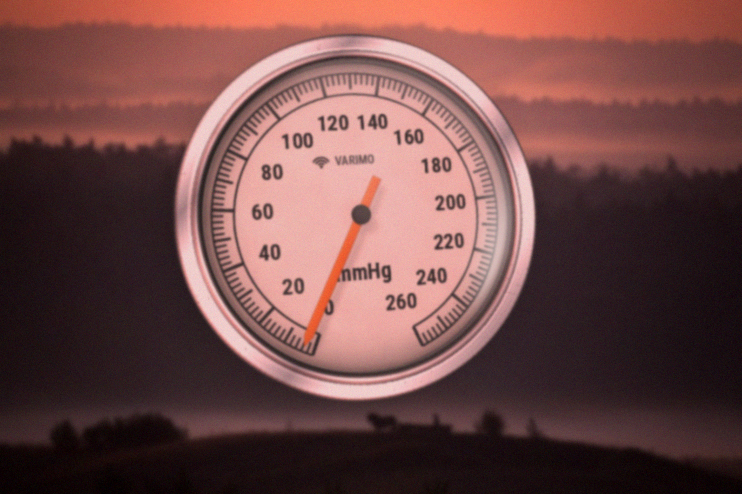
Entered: 4 mmHg
